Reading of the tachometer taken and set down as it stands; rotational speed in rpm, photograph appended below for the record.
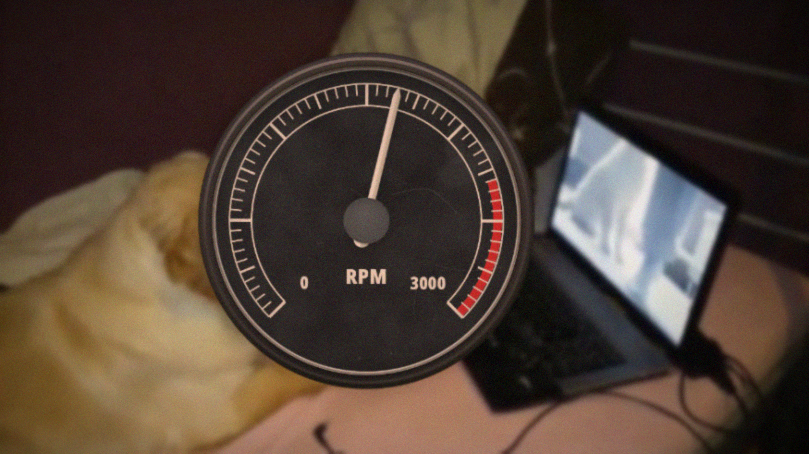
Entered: 1650 rpm
